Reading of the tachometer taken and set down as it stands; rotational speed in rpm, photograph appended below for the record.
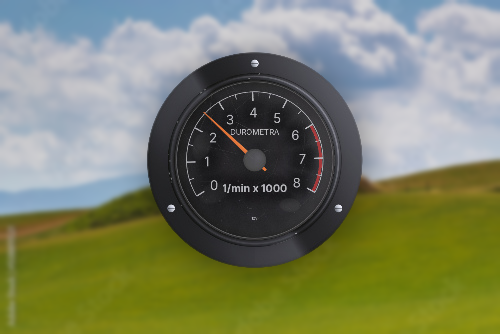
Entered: 2500 rpm
